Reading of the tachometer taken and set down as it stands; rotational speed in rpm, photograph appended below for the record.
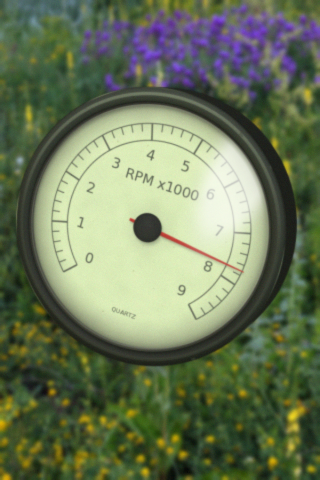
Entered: 7700 rpm
